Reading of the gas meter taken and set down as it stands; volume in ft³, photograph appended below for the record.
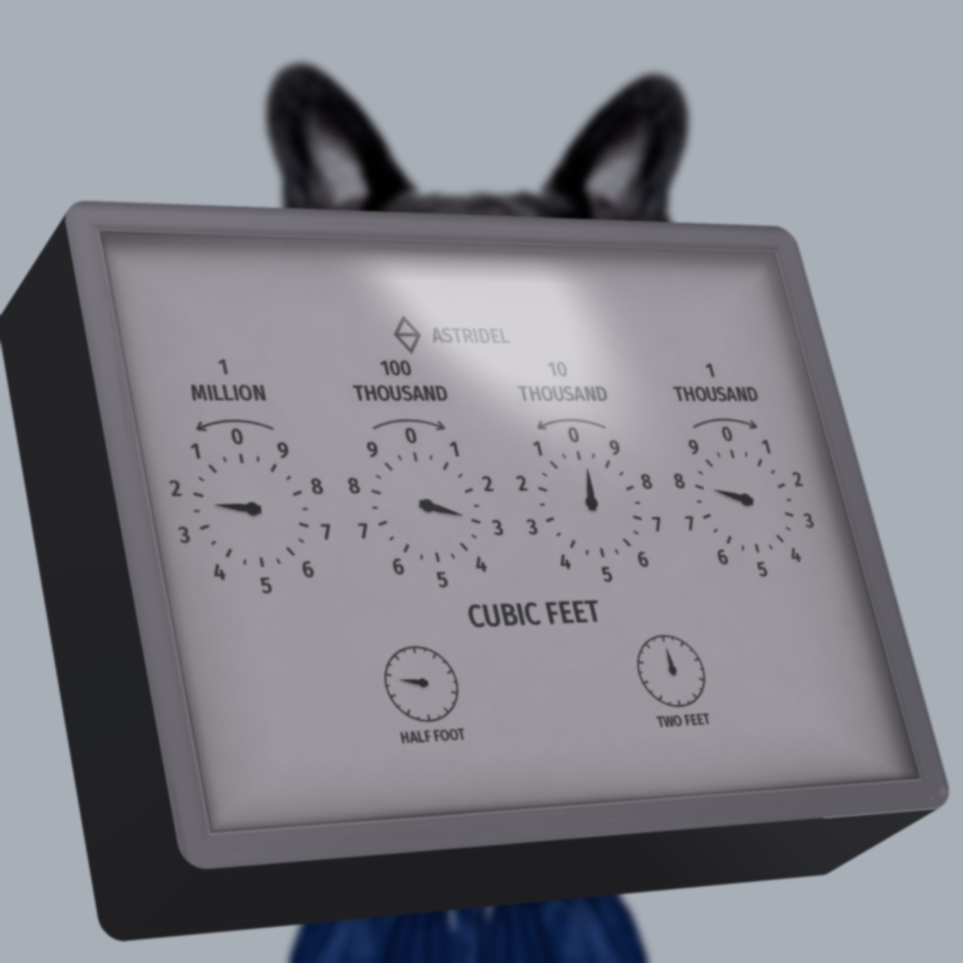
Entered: 229800 ft³
